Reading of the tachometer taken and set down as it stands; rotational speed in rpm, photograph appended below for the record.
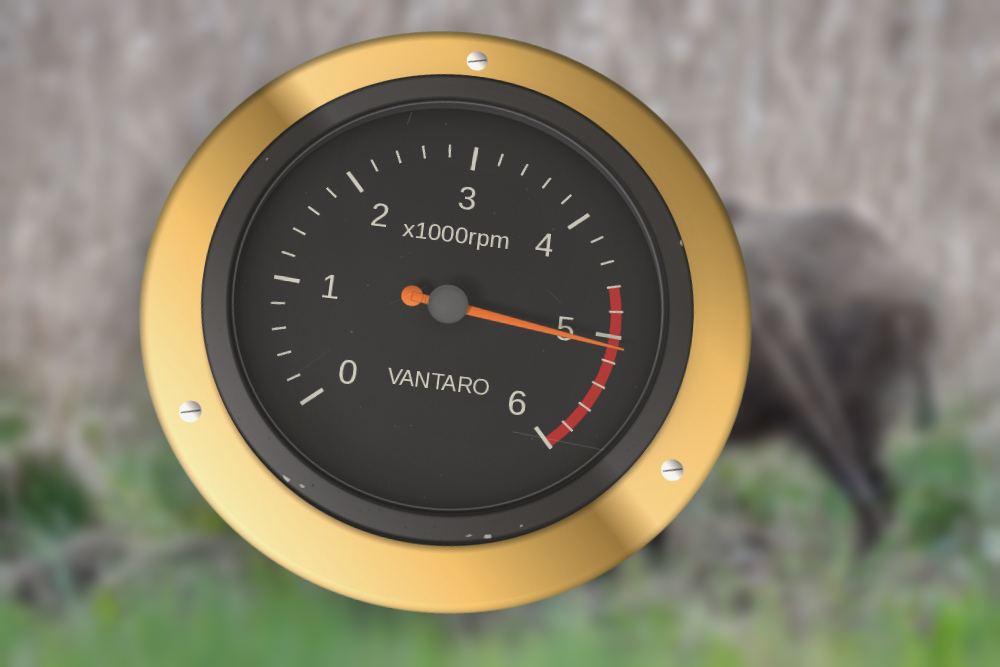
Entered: 5100 rpm
